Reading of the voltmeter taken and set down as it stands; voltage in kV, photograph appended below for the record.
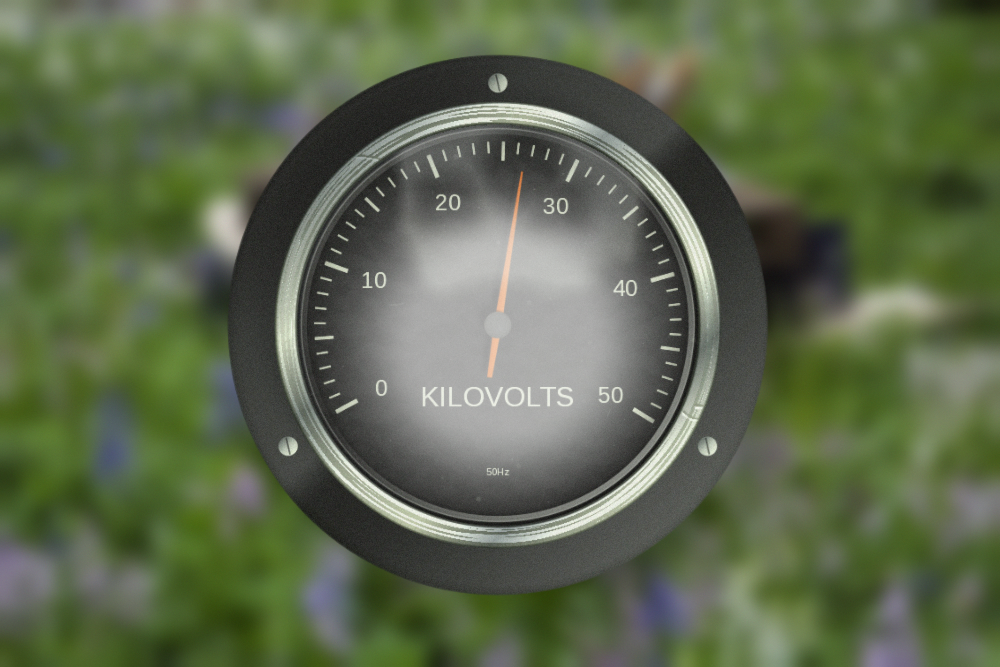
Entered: 26.5 kV
